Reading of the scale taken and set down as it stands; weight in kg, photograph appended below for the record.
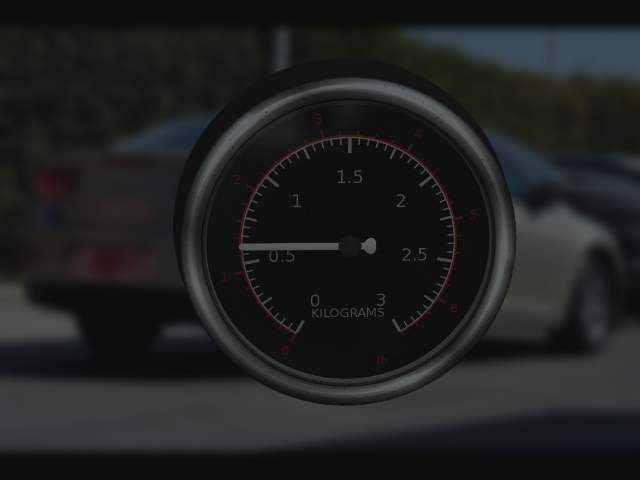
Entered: 0.6 kg
